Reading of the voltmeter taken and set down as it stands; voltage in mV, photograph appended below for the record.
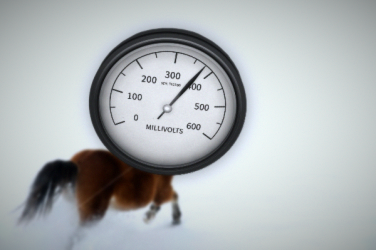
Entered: 375 mV
